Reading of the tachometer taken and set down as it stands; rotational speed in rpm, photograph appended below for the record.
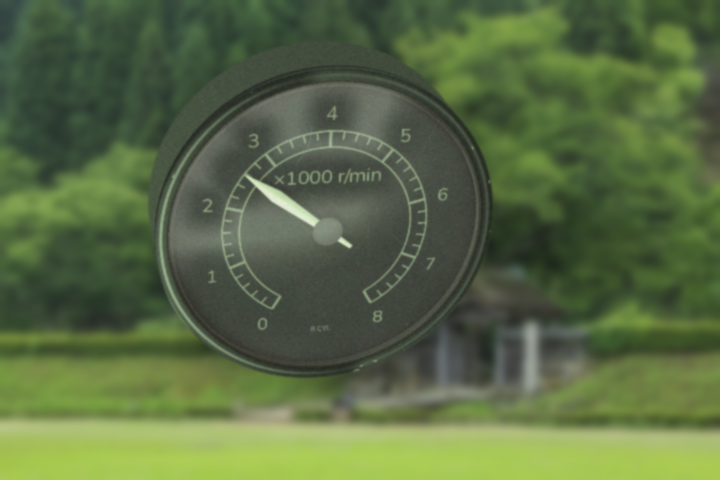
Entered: 2600 rpm
